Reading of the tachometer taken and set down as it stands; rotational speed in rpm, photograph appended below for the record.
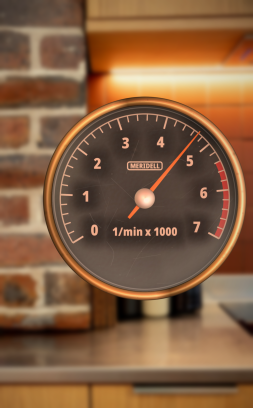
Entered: 4700 rpm
